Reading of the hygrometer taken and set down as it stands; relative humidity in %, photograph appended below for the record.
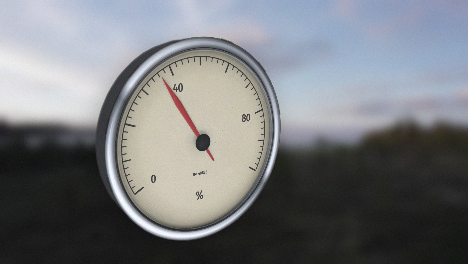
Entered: 36 %
